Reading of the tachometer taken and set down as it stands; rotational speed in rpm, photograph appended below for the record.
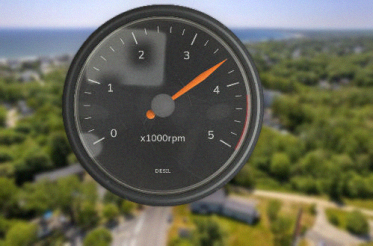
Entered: 3600 rpm
